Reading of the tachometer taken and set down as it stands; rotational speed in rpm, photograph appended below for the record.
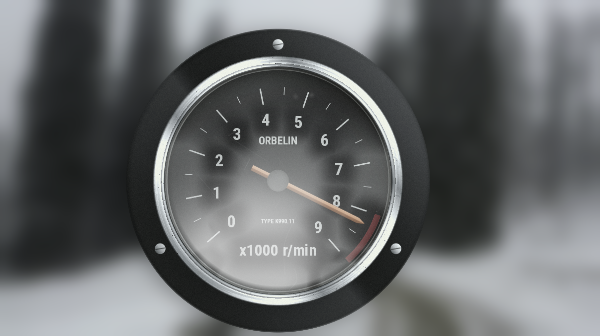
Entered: 8250 rpm
